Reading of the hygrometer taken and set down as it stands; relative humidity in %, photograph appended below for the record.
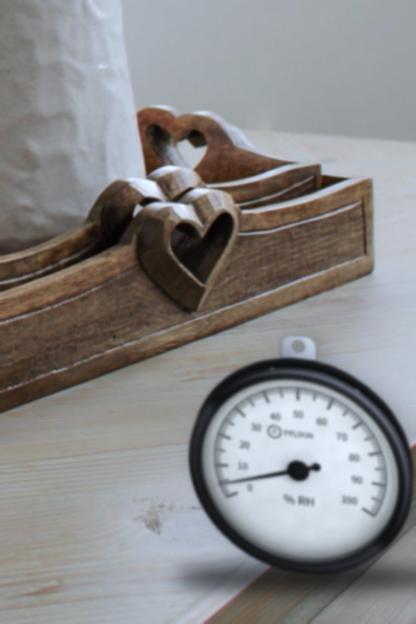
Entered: 5 %
